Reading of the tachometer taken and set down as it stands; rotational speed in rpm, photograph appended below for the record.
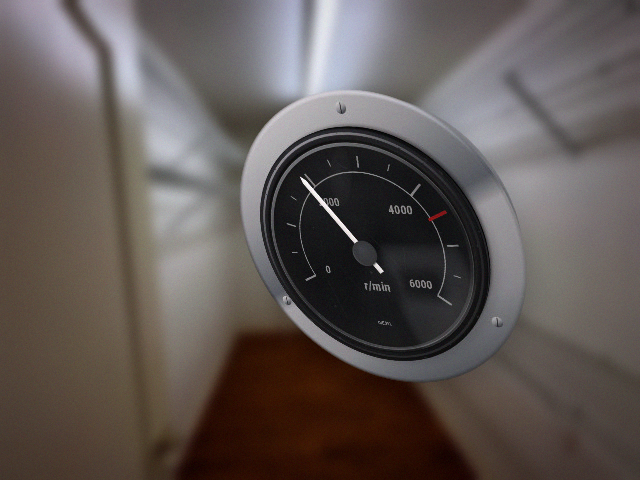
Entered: 2000 rpm
